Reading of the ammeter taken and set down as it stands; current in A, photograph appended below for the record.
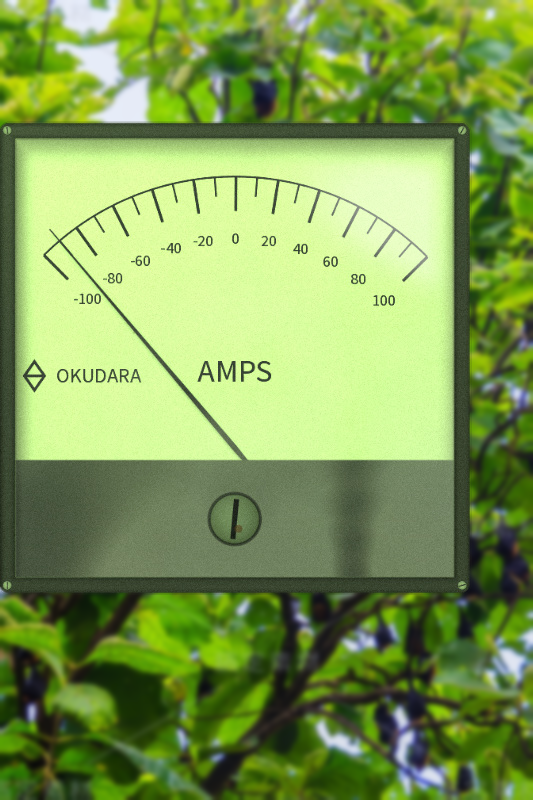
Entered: -90 A
